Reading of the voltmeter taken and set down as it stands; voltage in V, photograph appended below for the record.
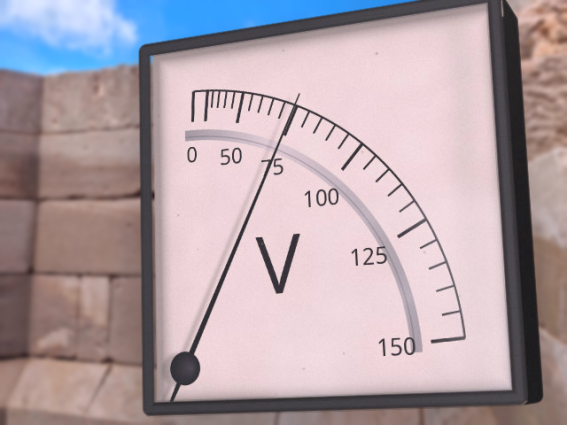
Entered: 75 V
